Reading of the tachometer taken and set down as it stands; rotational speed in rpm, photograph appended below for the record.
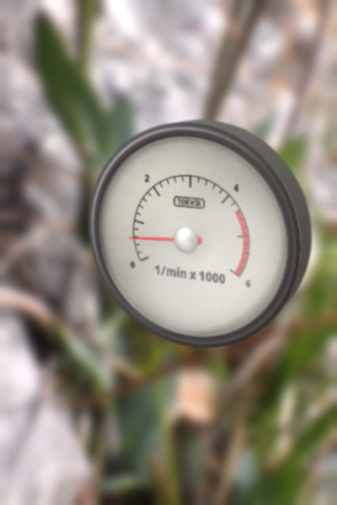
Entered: 600 rpm
